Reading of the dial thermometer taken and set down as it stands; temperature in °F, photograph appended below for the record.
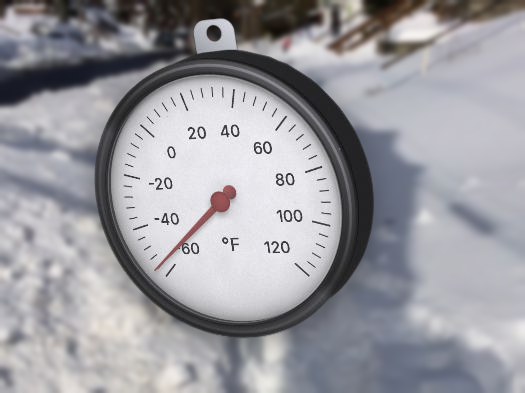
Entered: -56 °F
